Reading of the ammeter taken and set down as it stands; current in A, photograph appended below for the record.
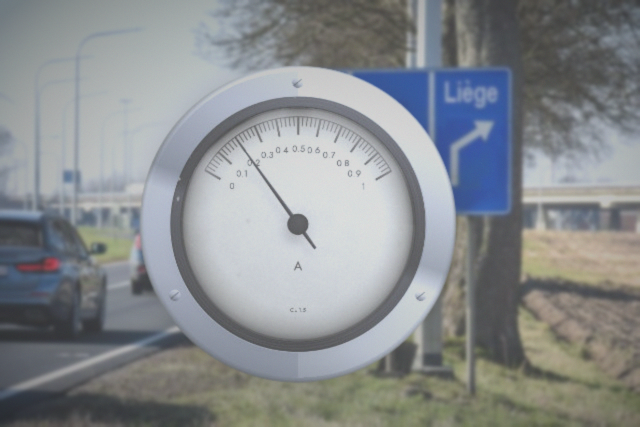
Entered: 0.2 A
